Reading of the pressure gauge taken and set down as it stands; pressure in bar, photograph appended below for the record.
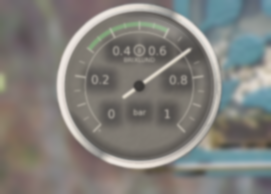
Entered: 0.7 bar
